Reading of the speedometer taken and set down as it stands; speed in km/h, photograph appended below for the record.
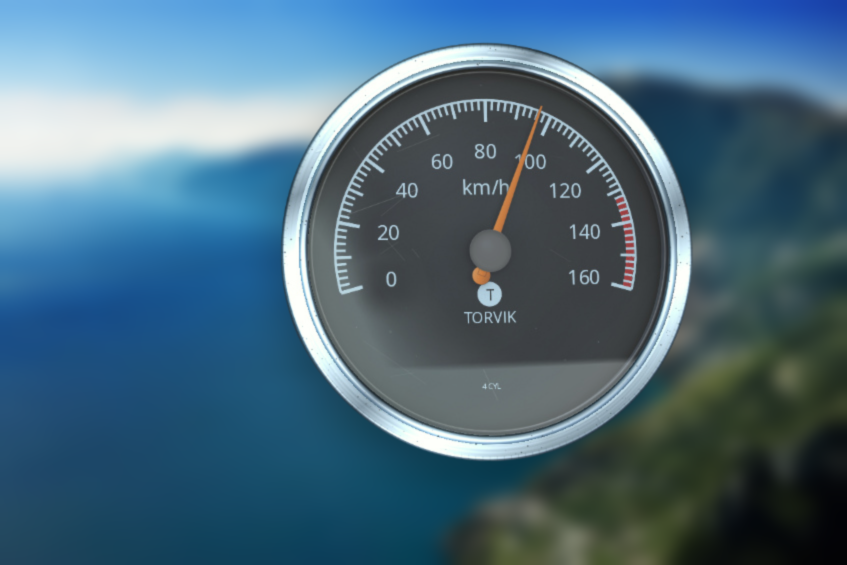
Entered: 96 km/h
